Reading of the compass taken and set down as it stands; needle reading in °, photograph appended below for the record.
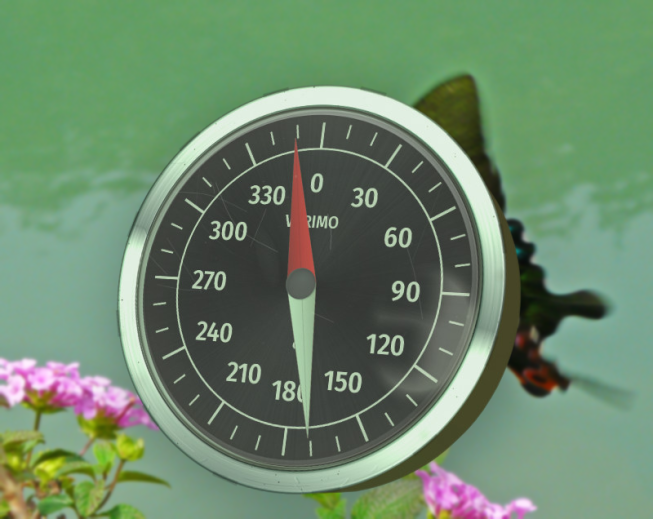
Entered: 350 °
